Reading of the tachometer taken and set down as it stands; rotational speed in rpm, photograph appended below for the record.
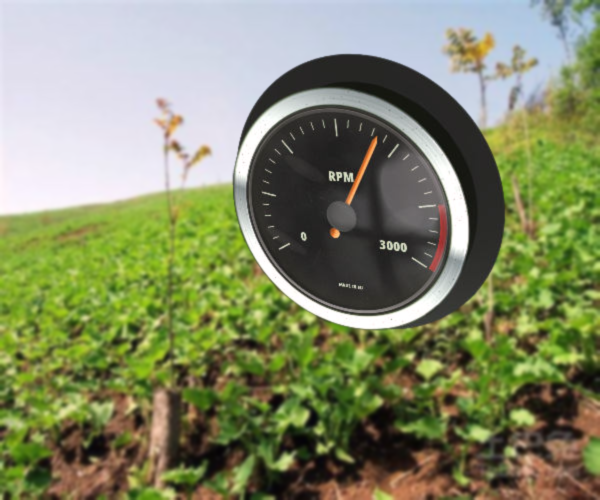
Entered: 1850 rpm
